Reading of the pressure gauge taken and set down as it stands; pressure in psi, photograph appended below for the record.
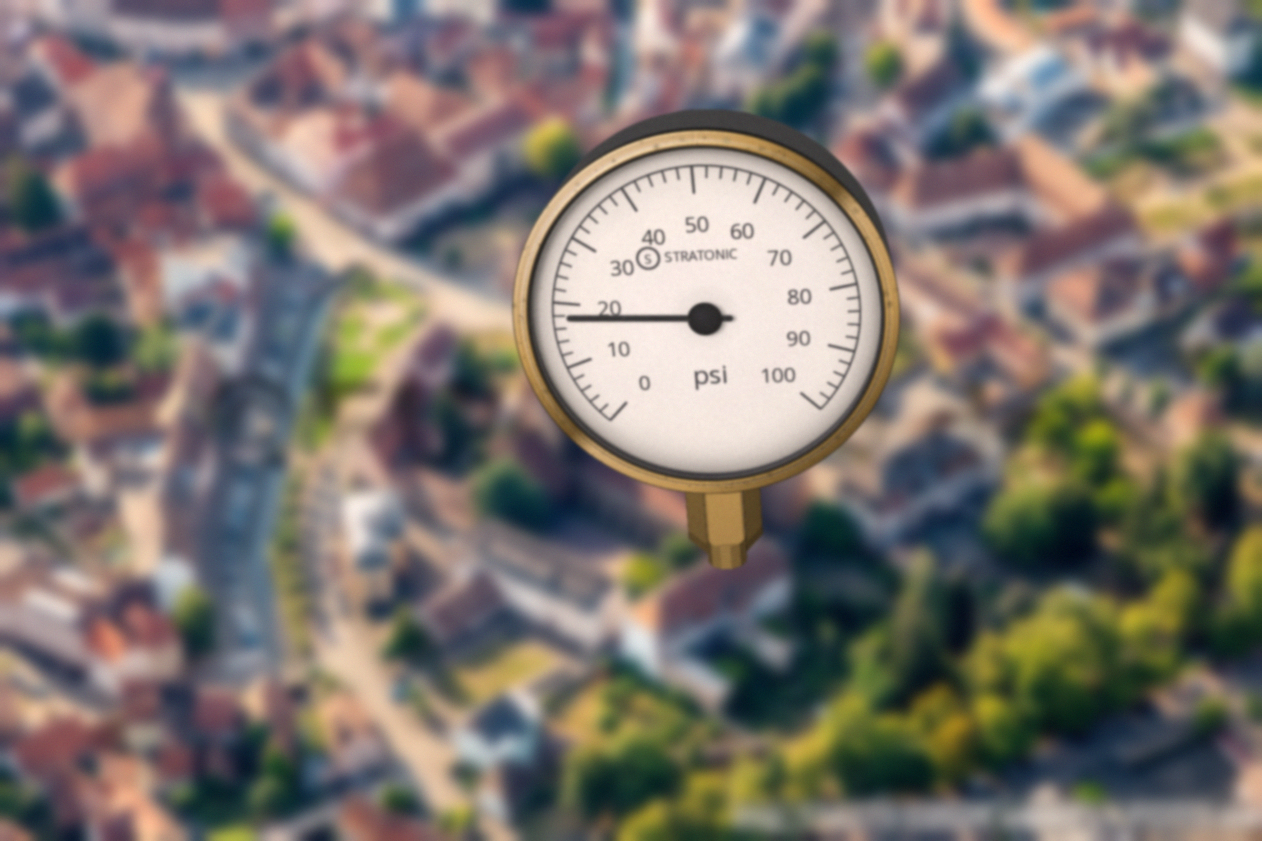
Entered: 18 psi
